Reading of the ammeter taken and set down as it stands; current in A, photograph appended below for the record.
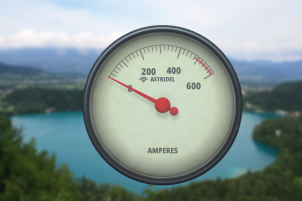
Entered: 0 A
